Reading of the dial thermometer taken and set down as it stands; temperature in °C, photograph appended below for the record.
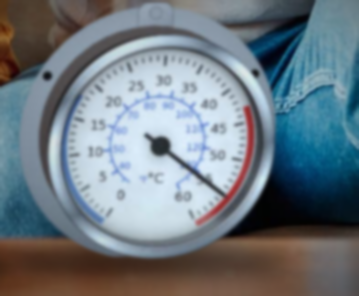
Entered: 55 °C
